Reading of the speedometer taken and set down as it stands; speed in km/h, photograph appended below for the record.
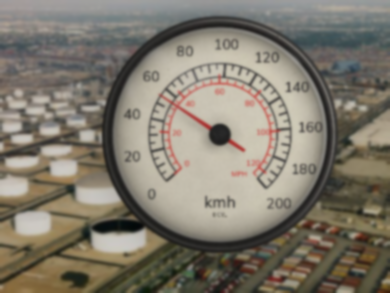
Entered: 55 km/h
